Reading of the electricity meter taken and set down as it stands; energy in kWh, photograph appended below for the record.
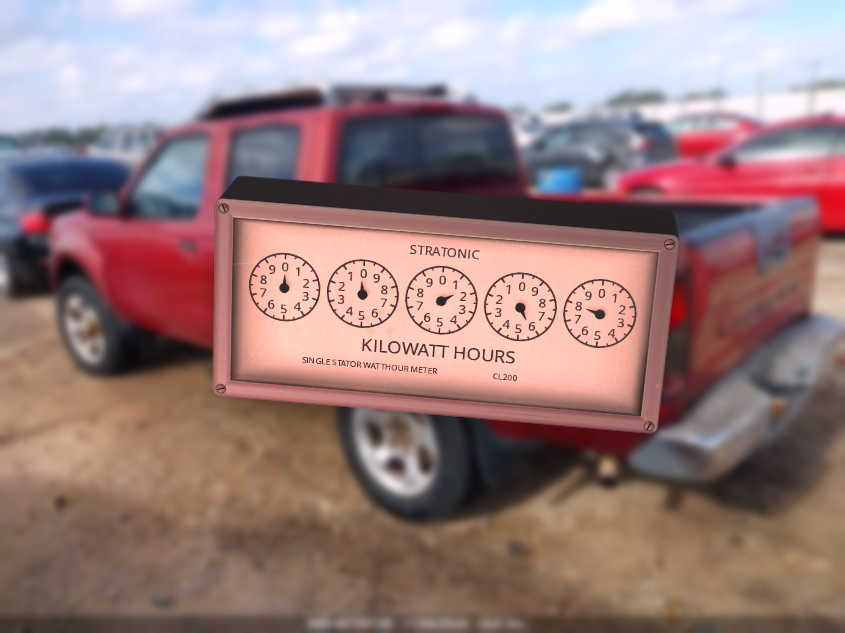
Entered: 158 kWh
